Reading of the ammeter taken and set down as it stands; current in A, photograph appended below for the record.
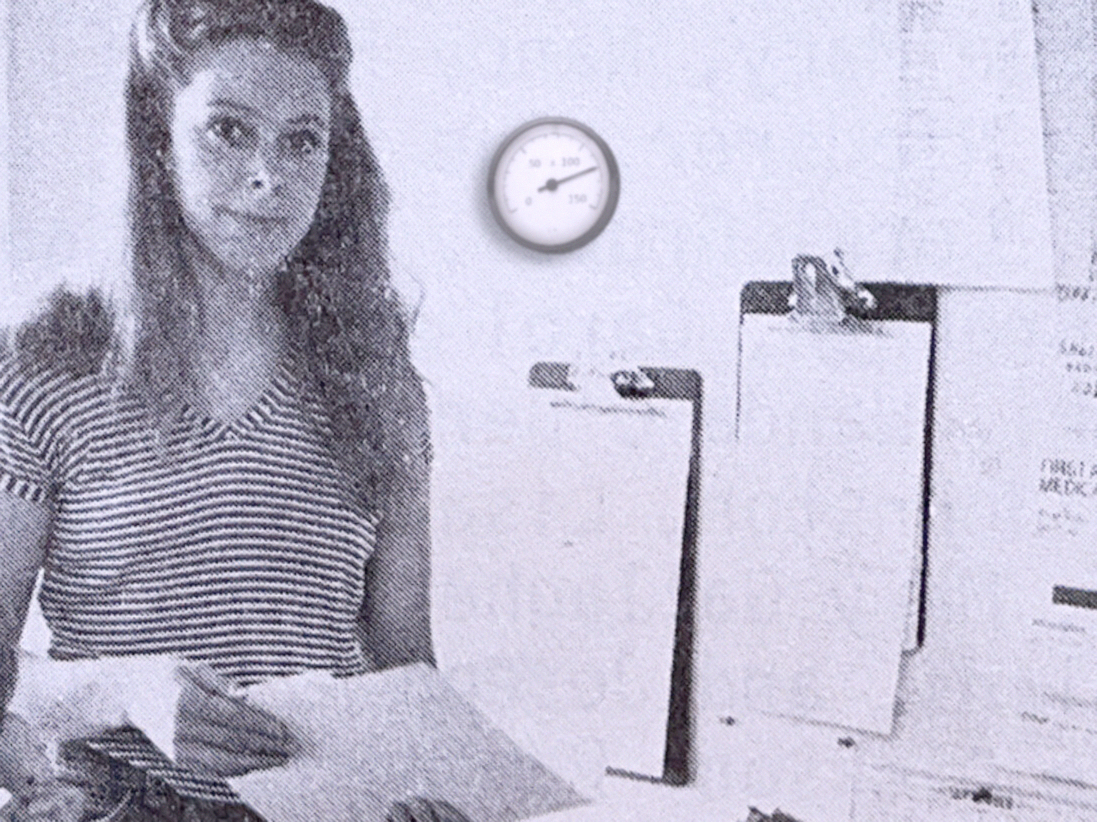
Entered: 120 A
